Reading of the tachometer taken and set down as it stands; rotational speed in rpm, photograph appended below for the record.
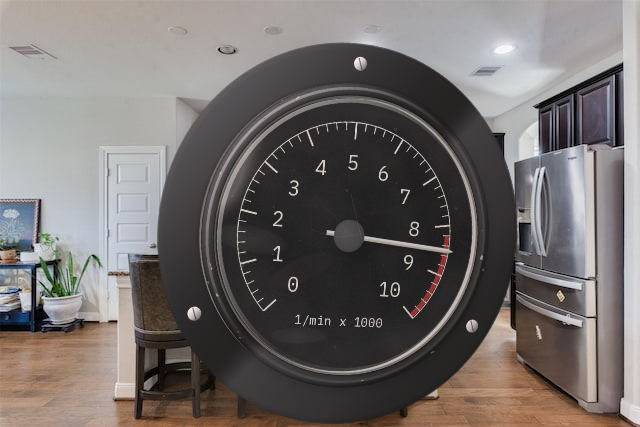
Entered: 8500 rpm
